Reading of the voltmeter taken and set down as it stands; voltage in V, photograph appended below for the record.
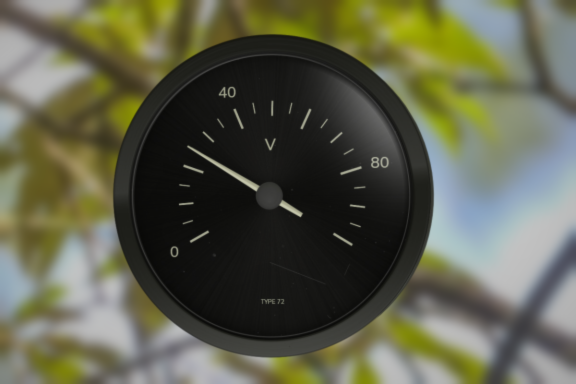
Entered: 25 V
